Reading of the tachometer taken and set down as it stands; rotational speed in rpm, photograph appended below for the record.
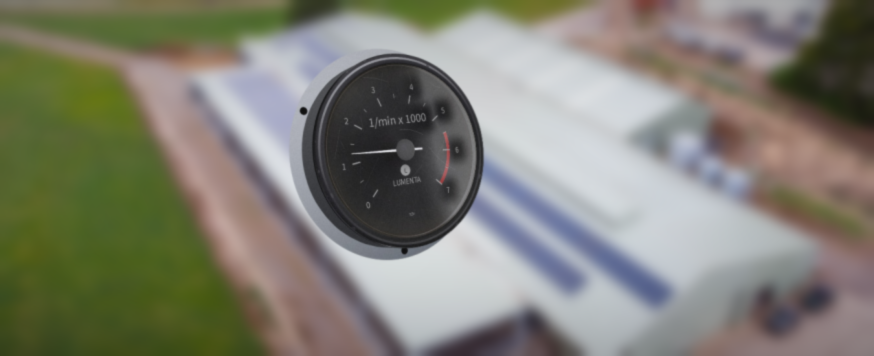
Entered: 1250 rpm
